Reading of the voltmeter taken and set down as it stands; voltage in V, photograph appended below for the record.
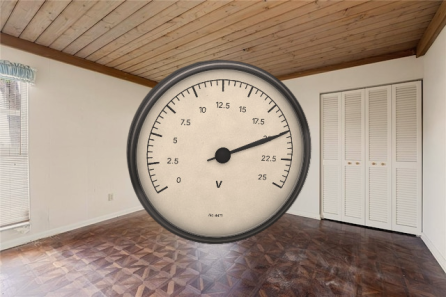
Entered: 20 V
